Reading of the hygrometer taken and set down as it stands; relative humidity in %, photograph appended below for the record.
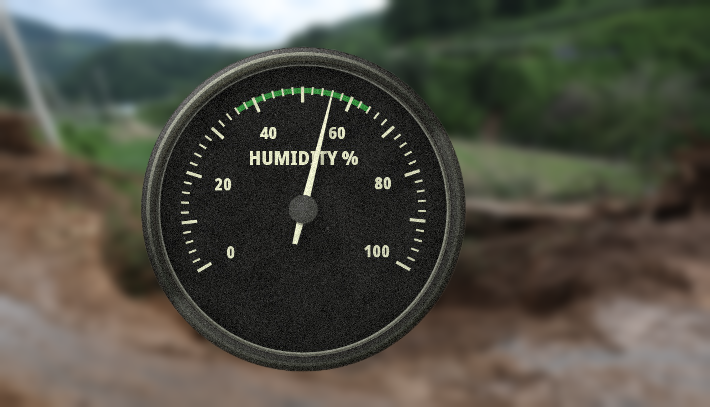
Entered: 56 %
